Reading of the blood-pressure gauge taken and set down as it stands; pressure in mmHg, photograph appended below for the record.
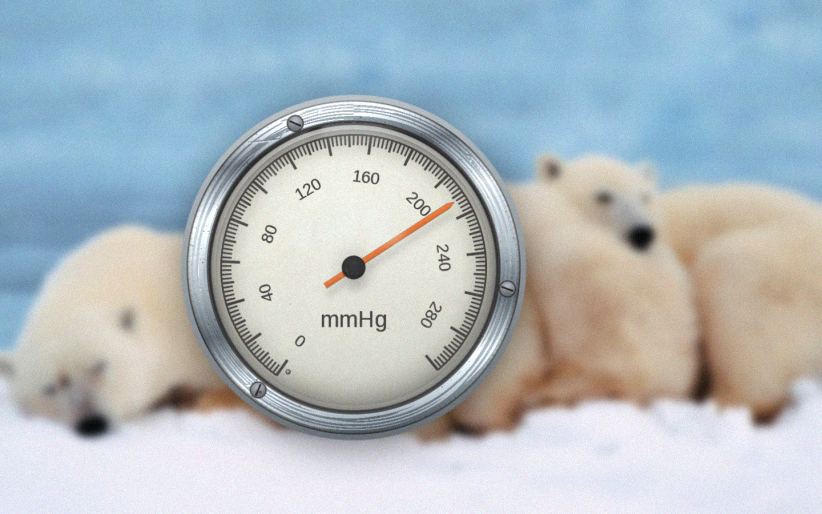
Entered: 212 mmHg
